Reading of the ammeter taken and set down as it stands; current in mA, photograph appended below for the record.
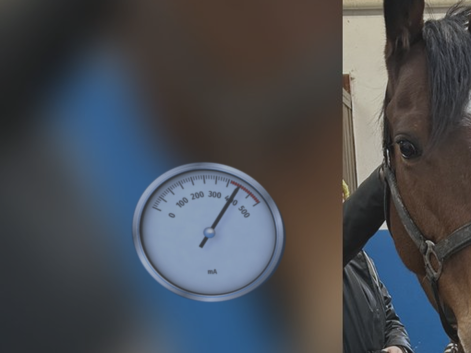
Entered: 400 mA
